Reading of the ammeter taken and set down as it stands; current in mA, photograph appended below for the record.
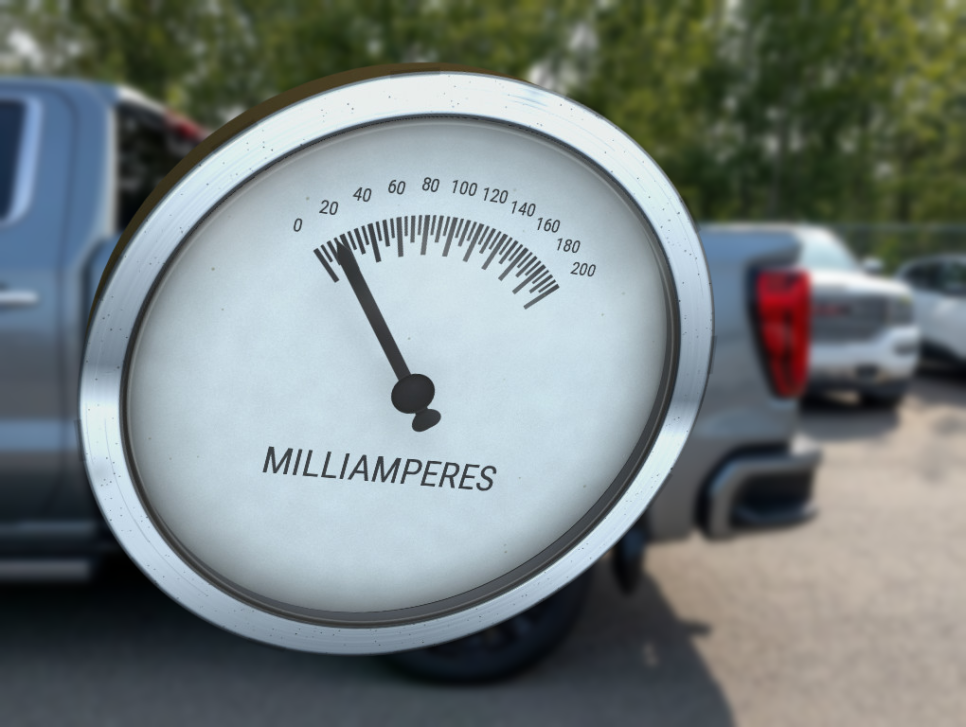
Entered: 15 mA
